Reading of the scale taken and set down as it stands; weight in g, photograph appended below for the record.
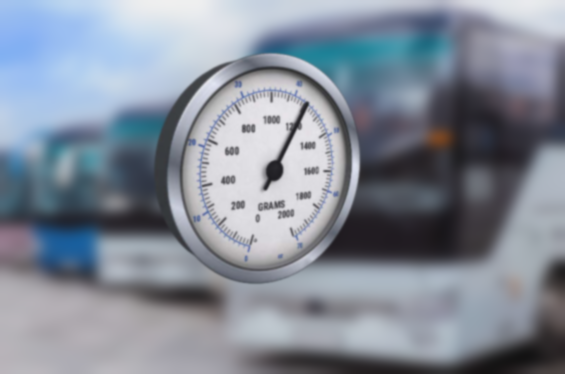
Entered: 1200 g
